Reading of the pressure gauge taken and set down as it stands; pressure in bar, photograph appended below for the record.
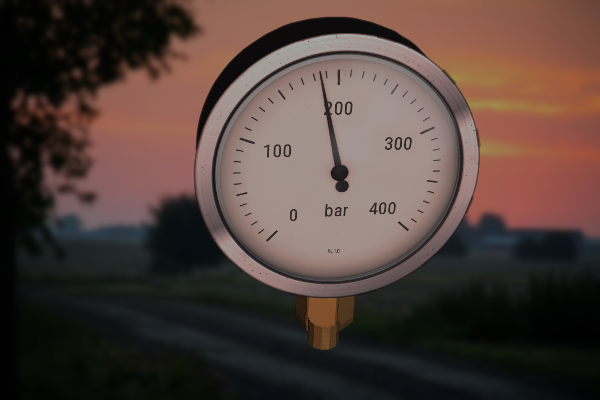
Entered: 185 bar
